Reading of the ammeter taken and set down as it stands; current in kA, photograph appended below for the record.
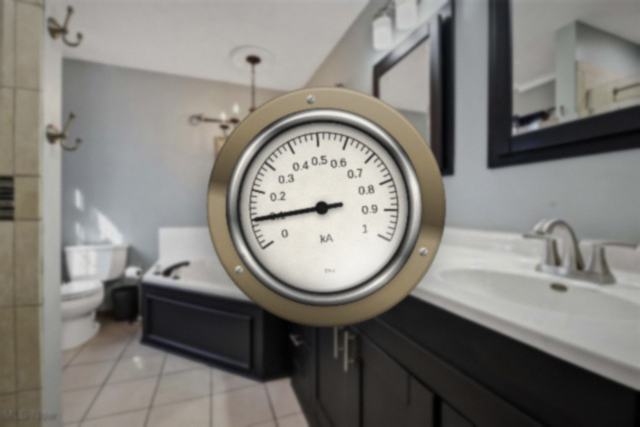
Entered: 0.1 kA
